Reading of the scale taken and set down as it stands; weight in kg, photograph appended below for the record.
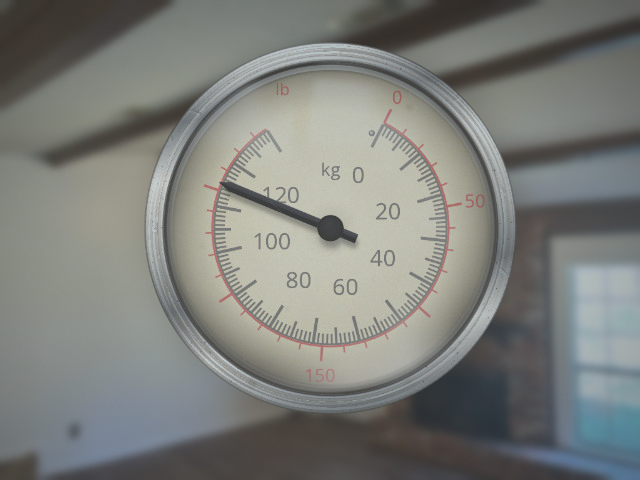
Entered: 115 kg
